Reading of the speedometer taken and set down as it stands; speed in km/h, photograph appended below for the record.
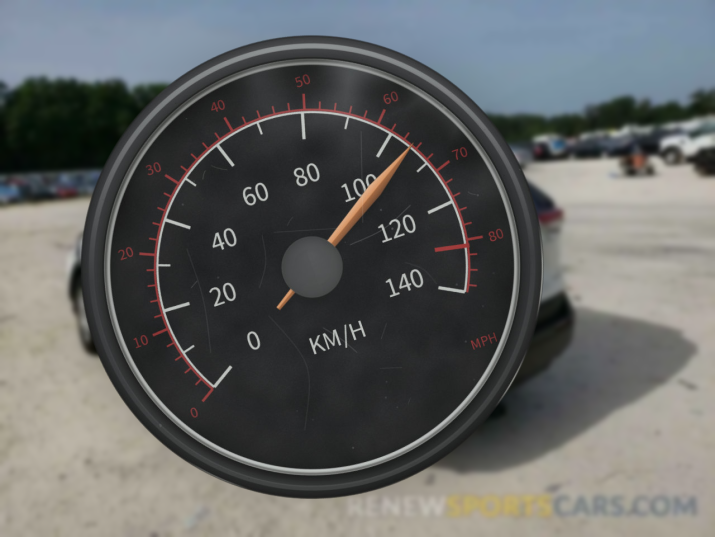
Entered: 105 km/h
